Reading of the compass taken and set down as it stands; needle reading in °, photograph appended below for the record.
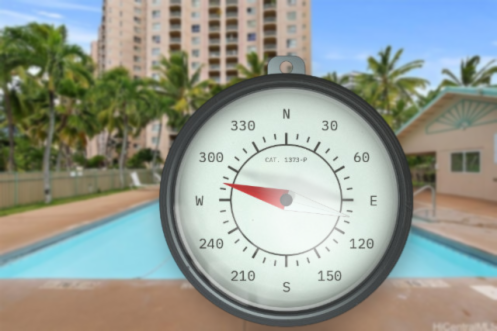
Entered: 285 °
